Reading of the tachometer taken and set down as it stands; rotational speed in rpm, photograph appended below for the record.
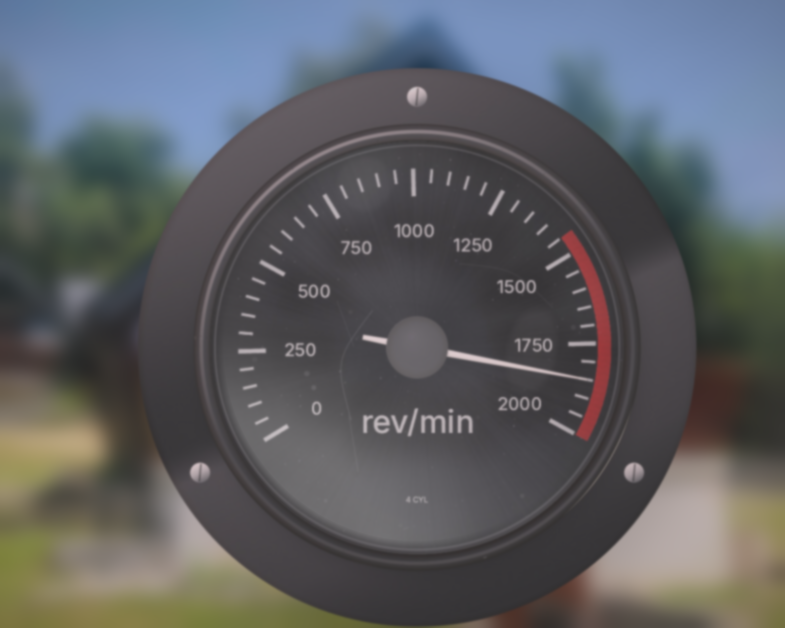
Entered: 1850 rpm
